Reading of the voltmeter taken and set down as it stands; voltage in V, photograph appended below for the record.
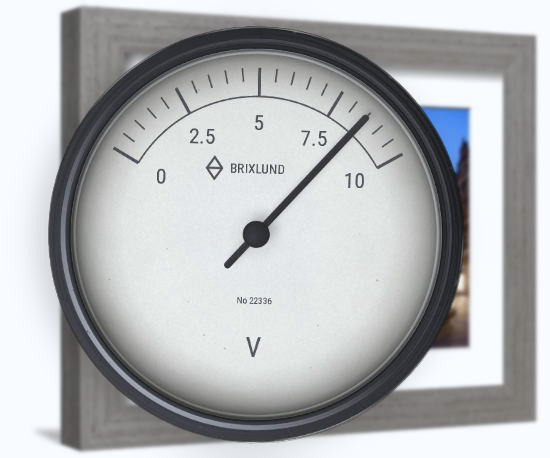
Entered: 8.5 V
